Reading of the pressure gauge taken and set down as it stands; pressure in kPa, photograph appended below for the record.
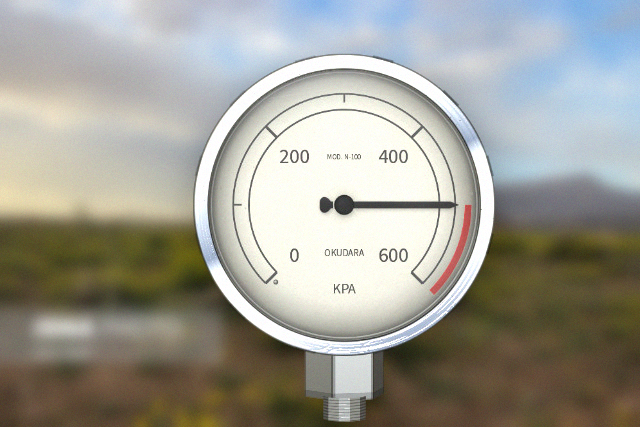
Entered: 500 kPa
